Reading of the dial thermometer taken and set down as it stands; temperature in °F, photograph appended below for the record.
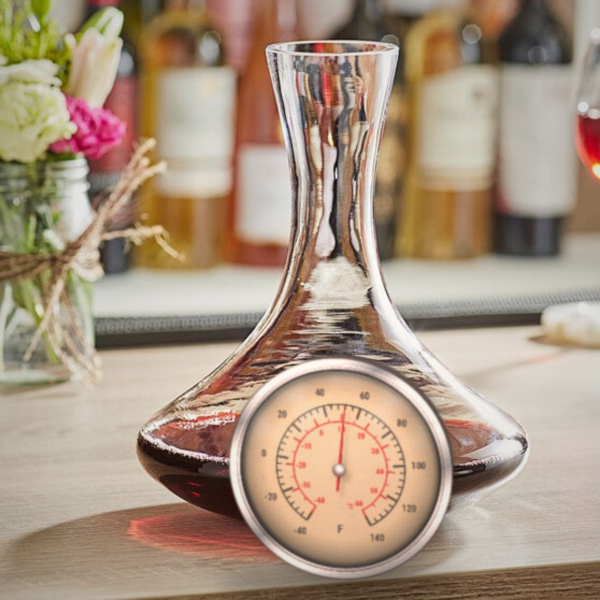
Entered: 52 °F
